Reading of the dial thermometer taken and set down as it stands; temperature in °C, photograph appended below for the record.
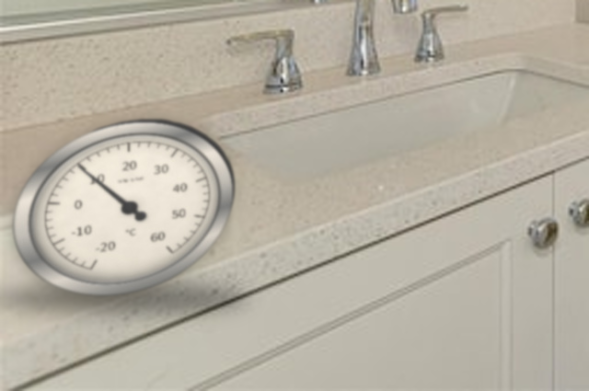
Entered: 10 °C
